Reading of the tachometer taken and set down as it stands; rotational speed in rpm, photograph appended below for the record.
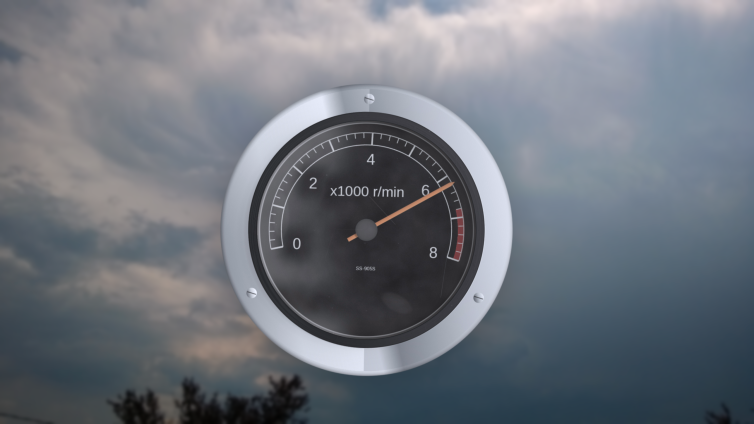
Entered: 6200 rpm
